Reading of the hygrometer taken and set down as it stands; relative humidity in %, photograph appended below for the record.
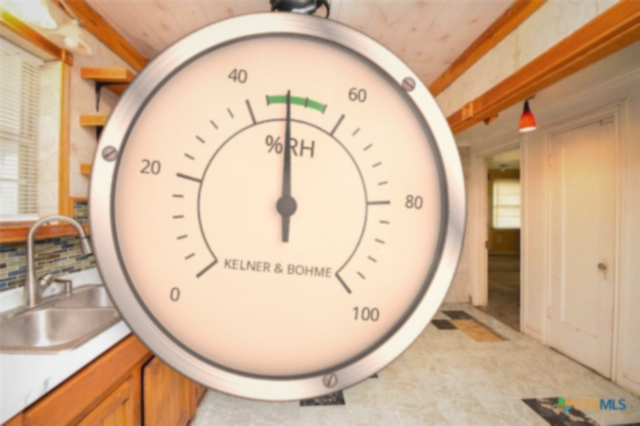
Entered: 48 %
